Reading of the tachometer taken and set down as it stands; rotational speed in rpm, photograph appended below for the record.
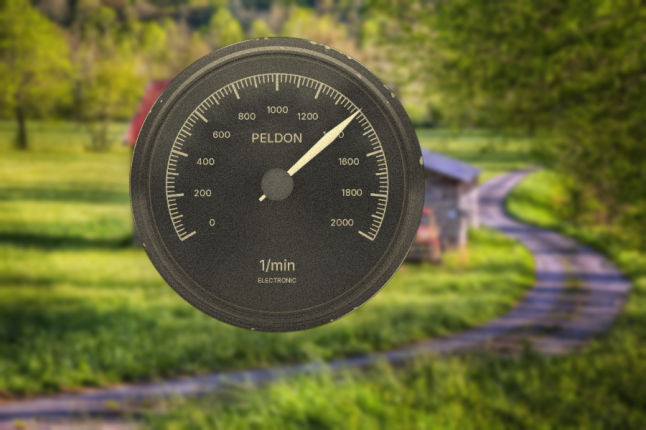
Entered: 1400 rpm
